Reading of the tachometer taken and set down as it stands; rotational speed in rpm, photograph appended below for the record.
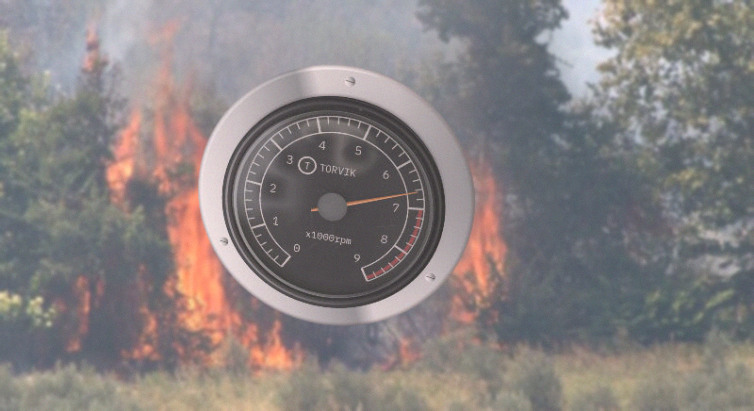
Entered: 6600 rpm
